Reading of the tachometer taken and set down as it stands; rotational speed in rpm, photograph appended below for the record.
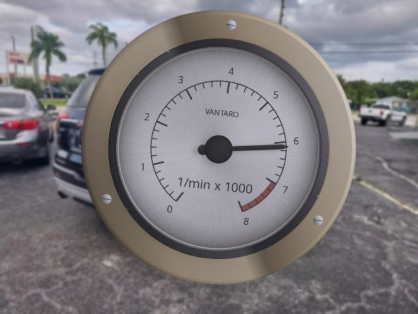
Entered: 6100 rpm
